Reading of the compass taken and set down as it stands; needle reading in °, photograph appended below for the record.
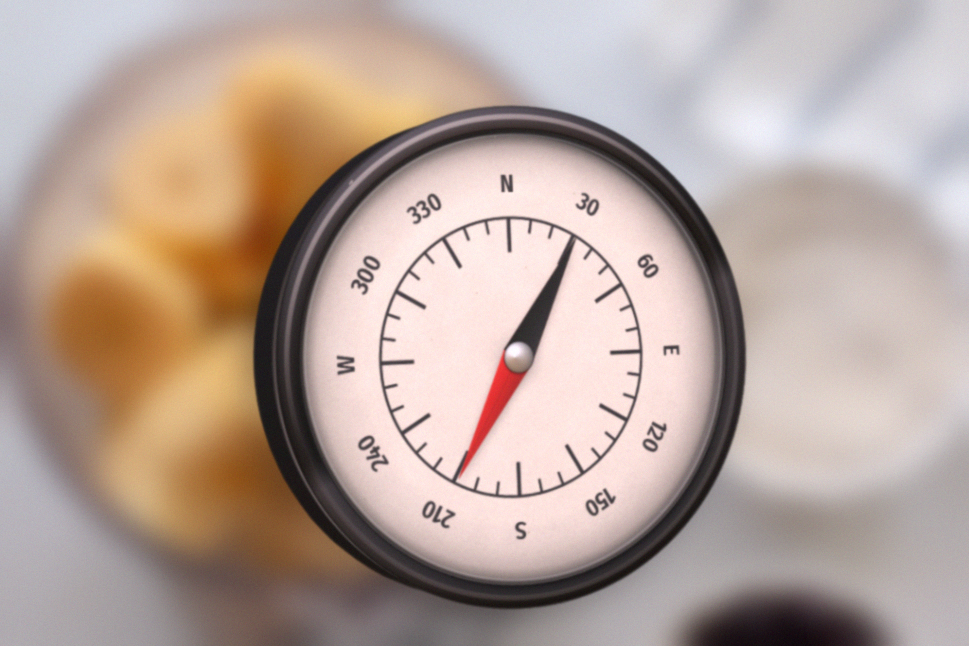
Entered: 210 °
